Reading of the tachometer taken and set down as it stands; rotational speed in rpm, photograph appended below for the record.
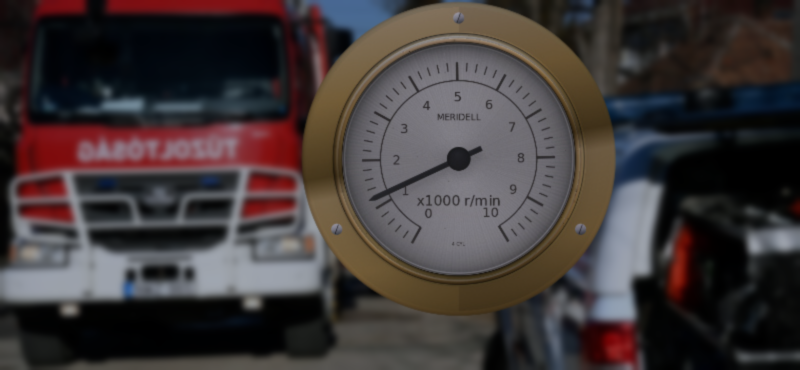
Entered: 1200 rpm
